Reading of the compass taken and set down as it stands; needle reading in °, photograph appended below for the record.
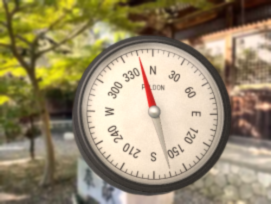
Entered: 345 °
